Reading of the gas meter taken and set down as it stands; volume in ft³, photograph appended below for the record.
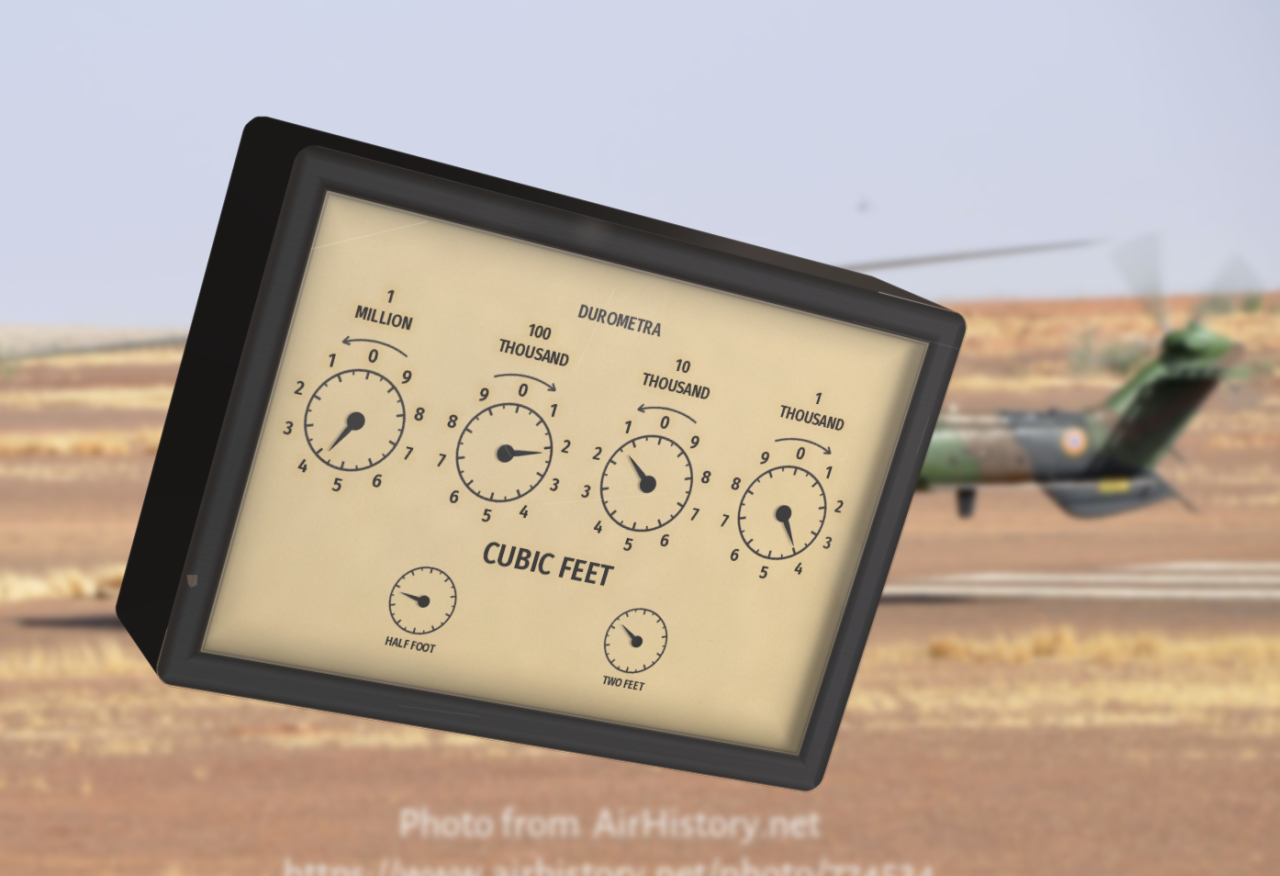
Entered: 421400 ft³
